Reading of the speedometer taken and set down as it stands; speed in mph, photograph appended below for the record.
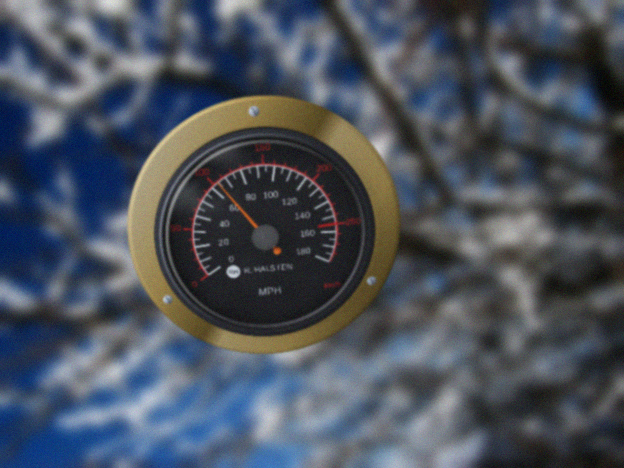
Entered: 65 mph
